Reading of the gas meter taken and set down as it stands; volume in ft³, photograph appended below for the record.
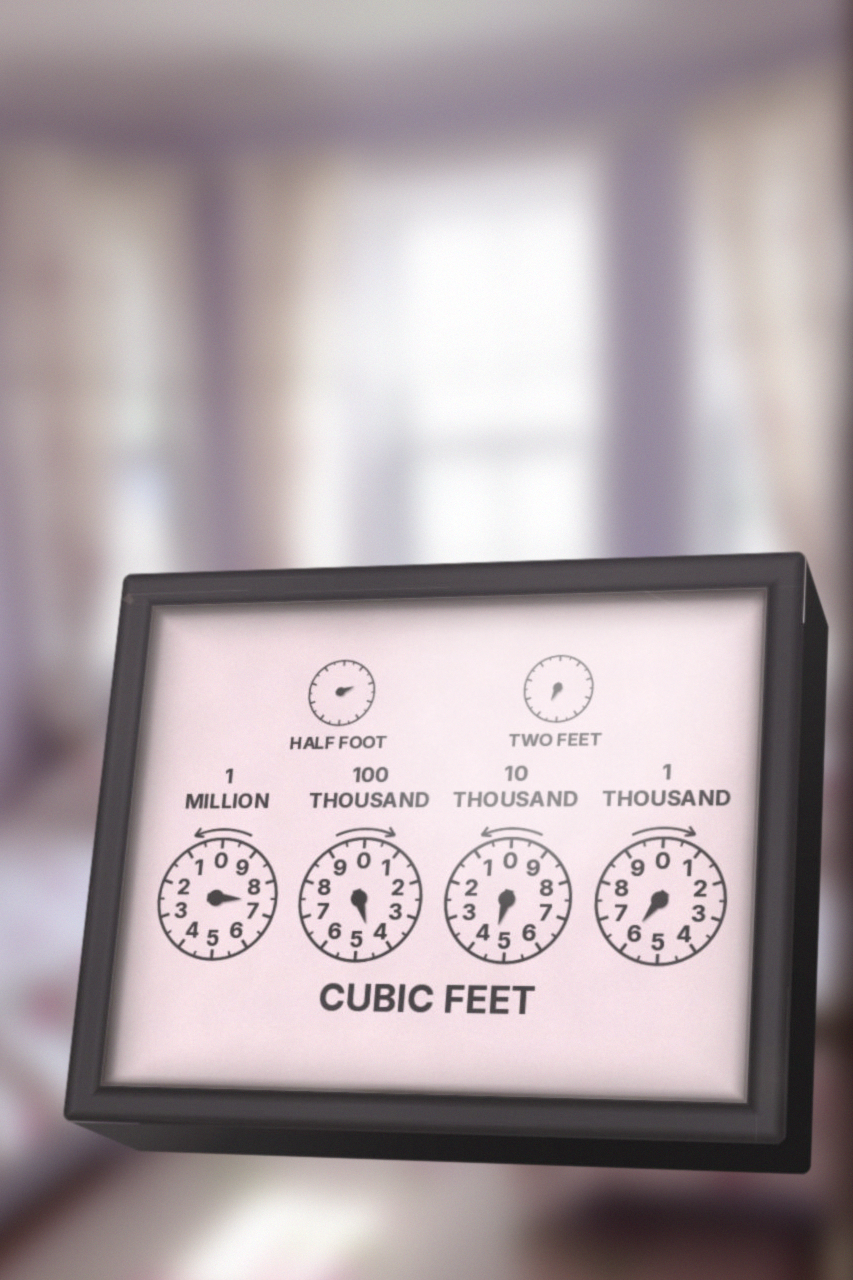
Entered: 744600 ft³
